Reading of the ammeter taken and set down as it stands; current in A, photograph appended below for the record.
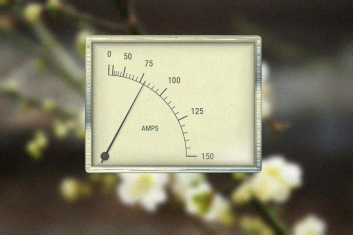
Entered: 80 A
